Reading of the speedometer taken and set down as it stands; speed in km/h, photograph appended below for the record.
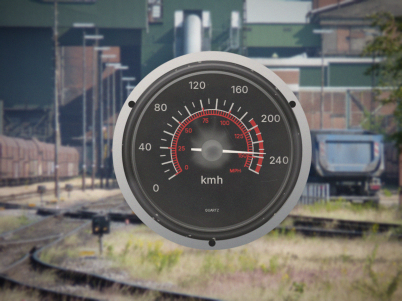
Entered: 235 km/h
